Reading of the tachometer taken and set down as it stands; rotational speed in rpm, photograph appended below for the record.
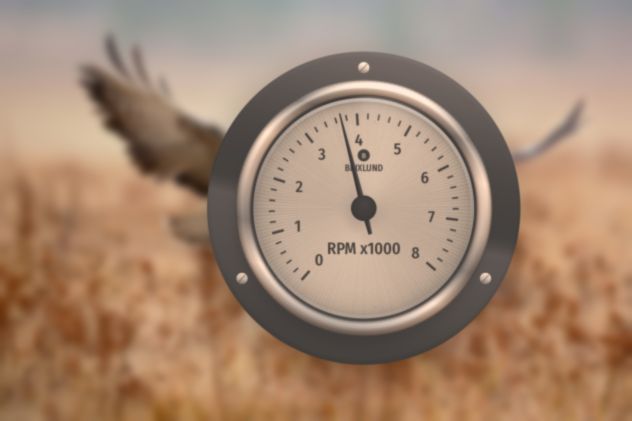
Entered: 3700 rpm
